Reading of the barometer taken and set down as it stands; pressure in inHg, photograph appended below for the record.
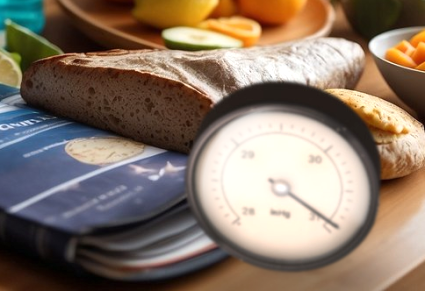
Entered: 30.9 inHg
